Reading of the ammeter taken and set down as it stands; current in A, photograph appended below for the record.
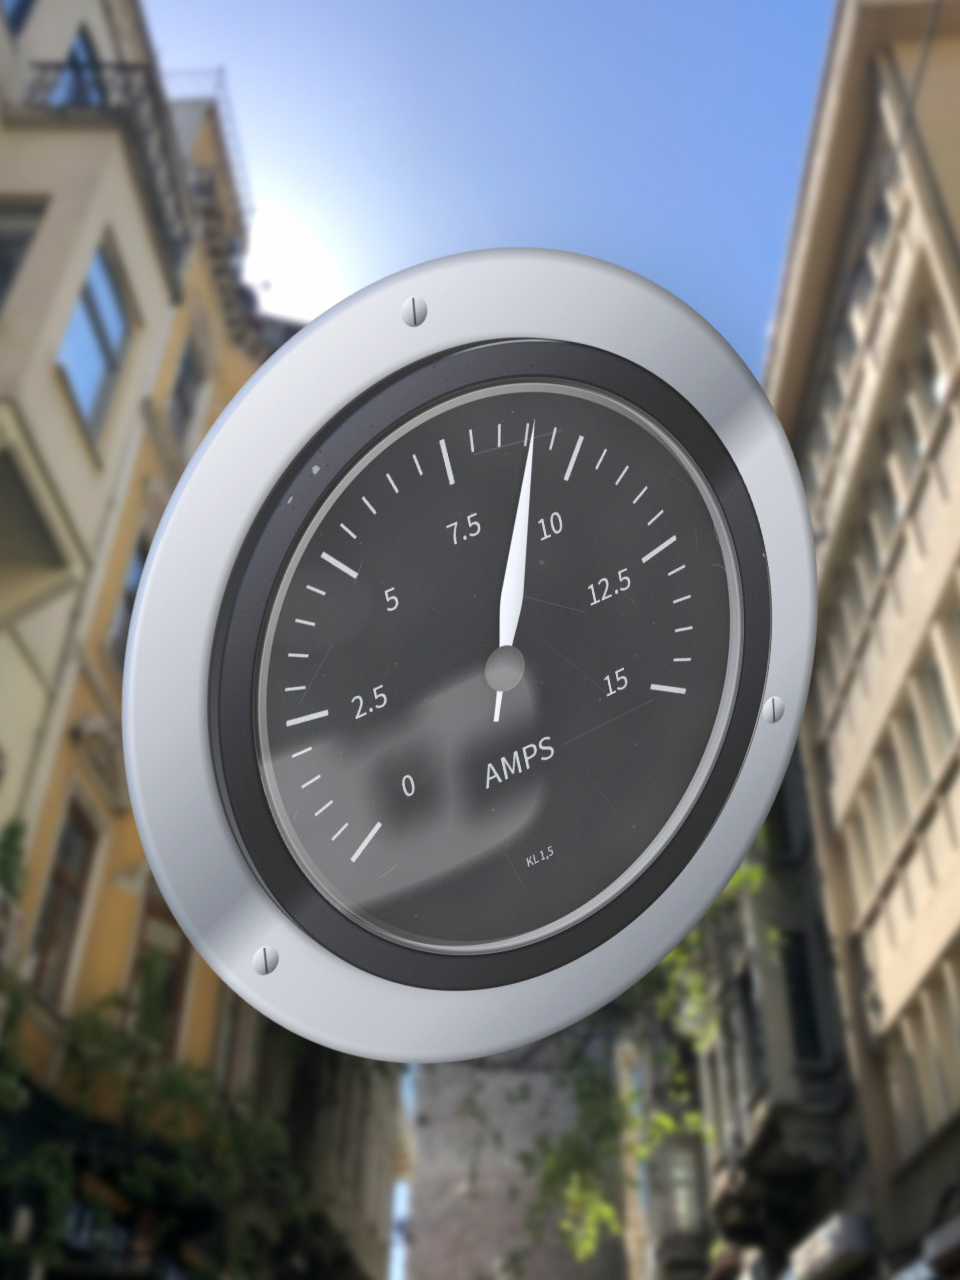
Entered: 9 A
